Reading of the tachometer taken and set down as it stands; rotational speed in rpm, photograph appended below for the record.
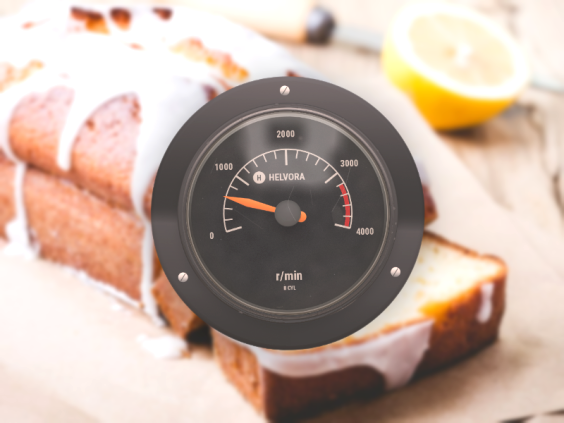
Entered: 600 rpm
